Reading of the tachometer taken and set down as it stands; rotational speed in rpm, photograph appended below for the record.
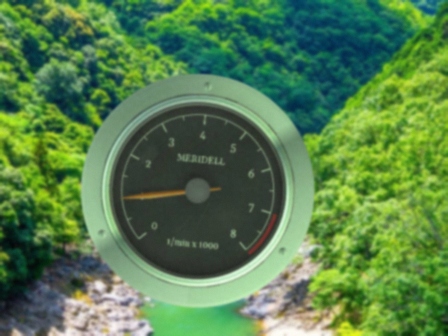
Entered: 1000 rpm
